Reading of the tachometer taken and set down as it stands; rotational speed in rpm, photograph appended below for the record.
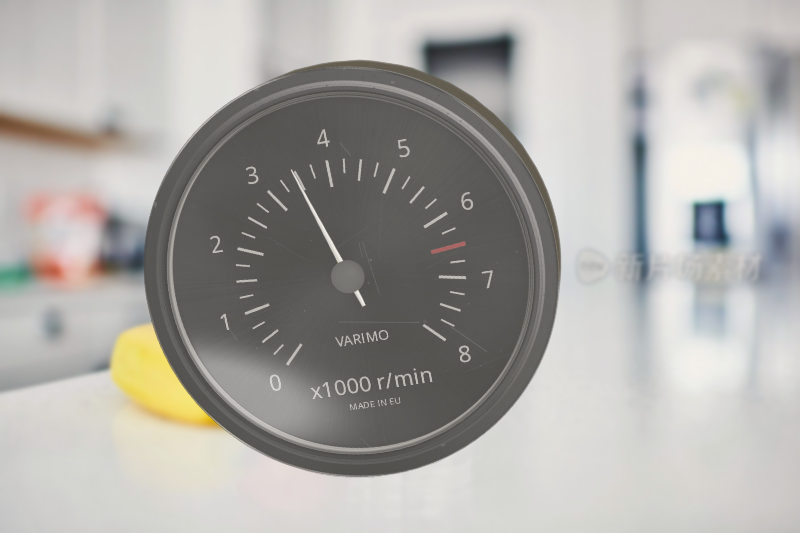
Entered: 3500 rpm
